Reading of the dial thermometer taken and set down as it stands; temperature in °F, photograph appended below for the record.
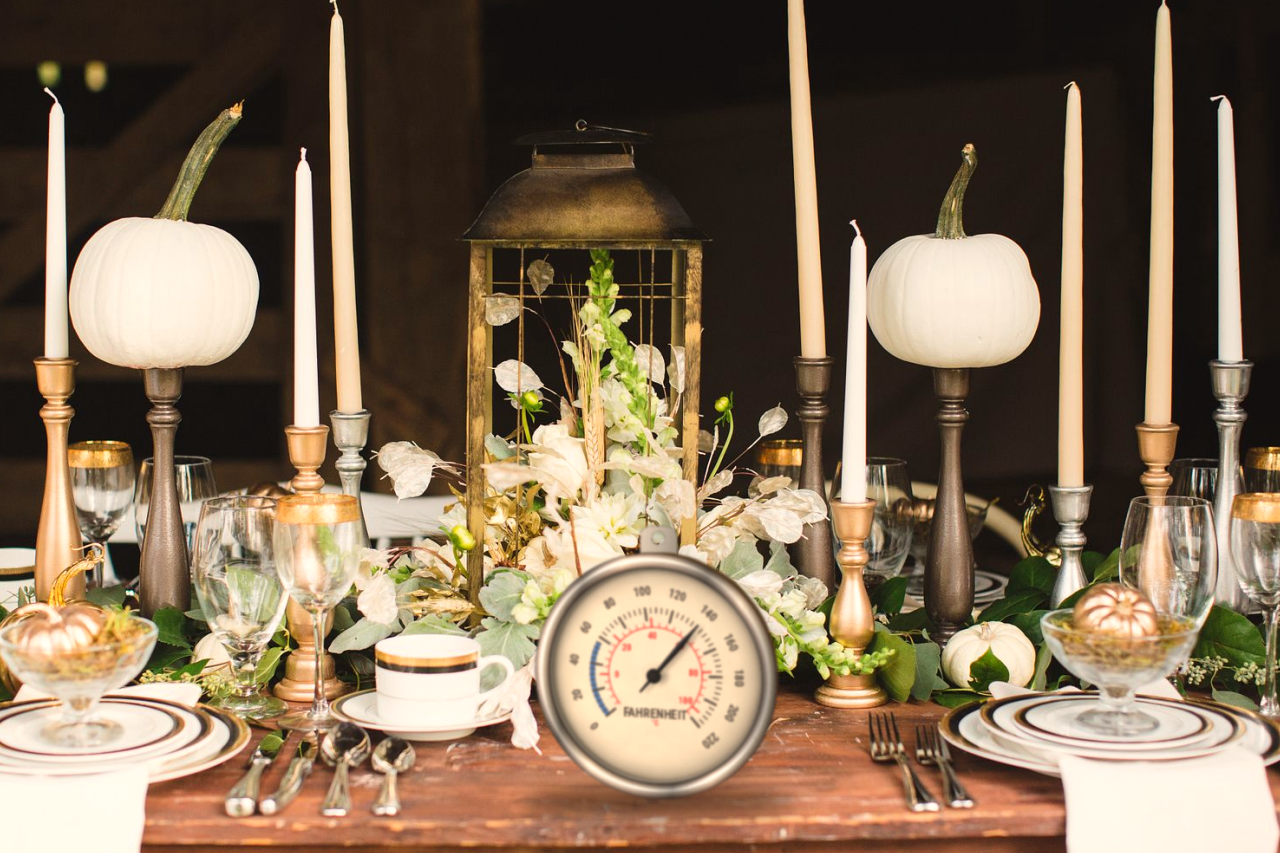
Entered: 140 °F
